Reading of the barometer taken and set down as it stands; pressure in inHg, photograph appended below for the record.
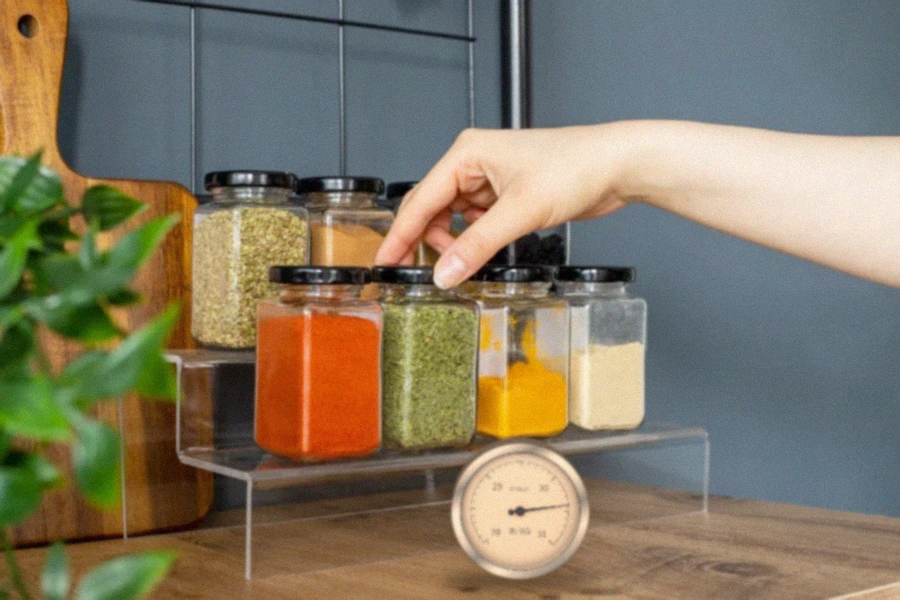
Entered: 30.4 inHg
